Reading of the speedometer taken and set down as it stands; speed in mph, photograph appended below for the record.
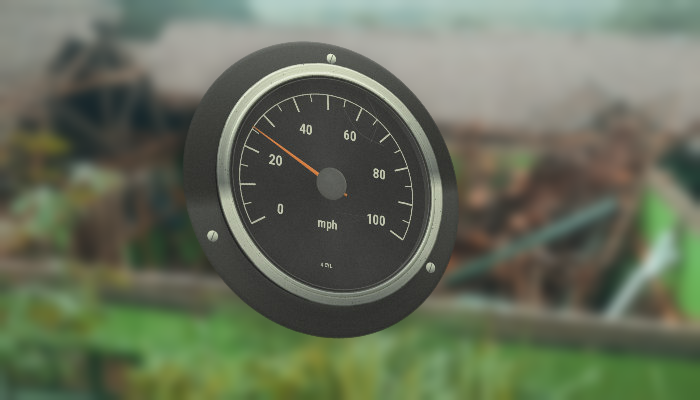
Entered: 25 mph
